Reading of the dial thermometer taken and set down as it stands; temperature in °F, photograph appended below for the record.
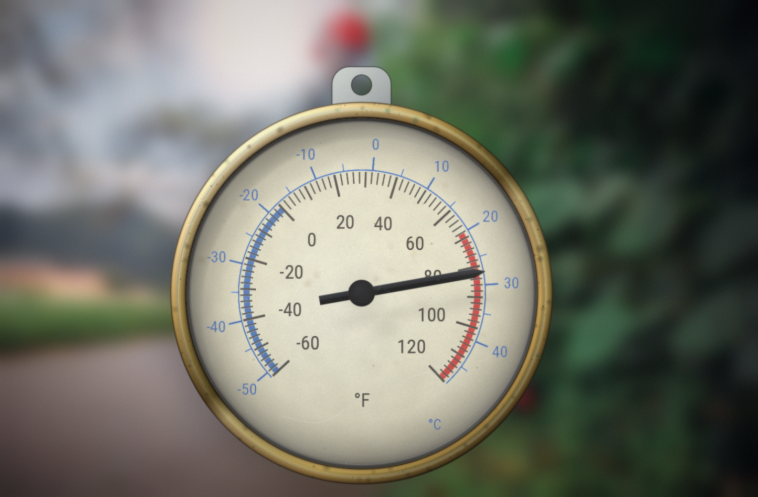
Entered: 82 °F
